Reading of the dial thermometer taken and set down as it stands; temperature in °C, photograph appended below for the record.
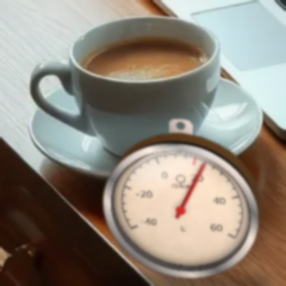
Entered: 20 °C
